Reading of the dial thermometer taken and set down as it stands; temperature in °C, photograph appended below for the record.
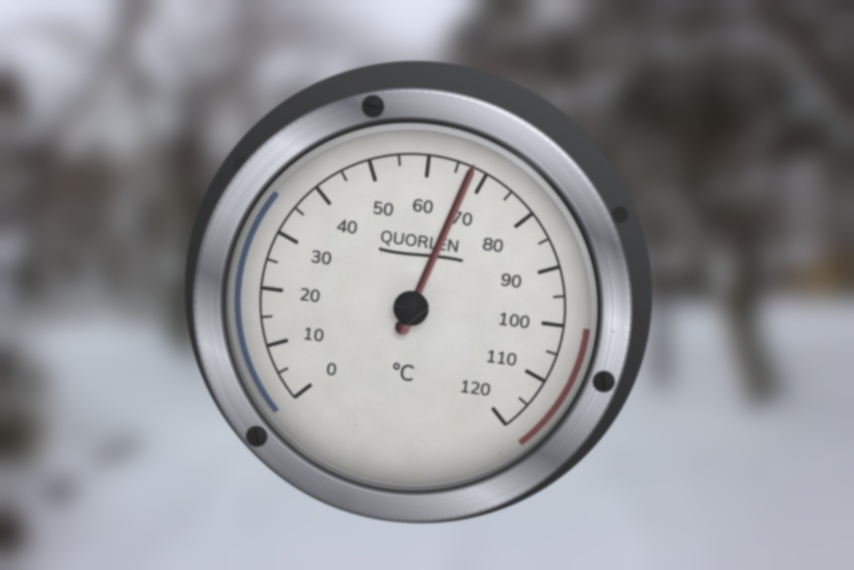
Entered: 67.5 °C
